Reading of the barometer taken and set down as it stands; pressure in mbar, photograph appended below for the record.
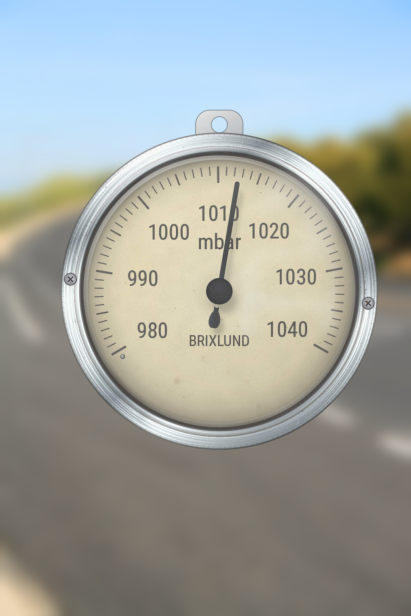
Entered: 1012.5 mbar
